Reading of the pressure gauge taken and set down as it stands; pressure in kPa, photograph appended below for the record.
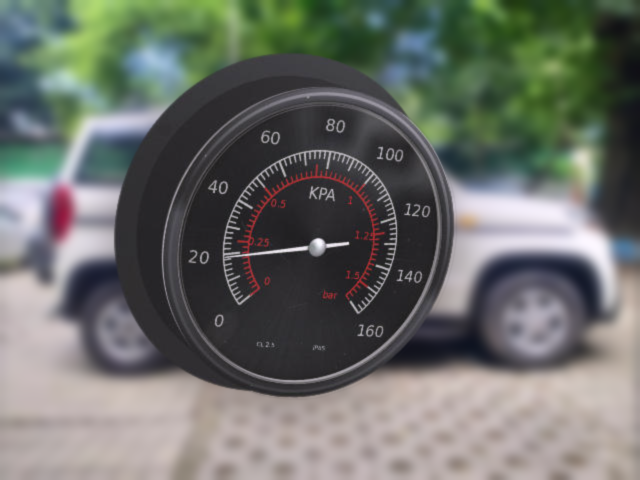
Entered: 20 kPa
